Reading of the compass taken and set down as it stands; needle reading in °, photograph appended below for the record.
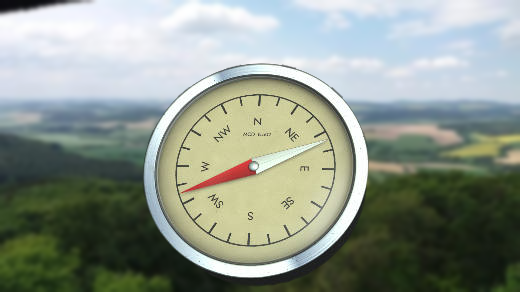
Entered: 247.5 °
